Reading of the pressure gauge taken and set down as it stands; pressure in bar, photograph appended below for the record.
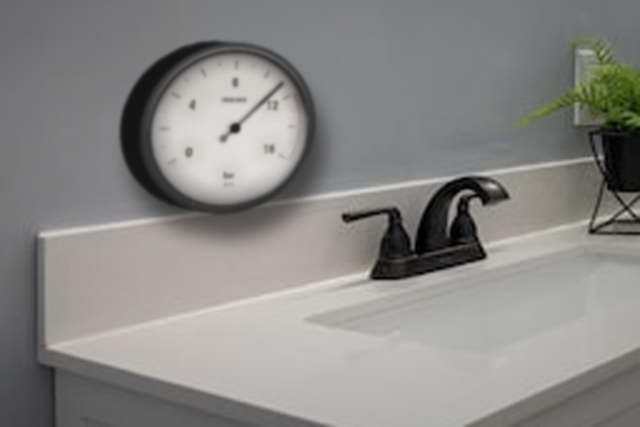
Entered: 11 bar
